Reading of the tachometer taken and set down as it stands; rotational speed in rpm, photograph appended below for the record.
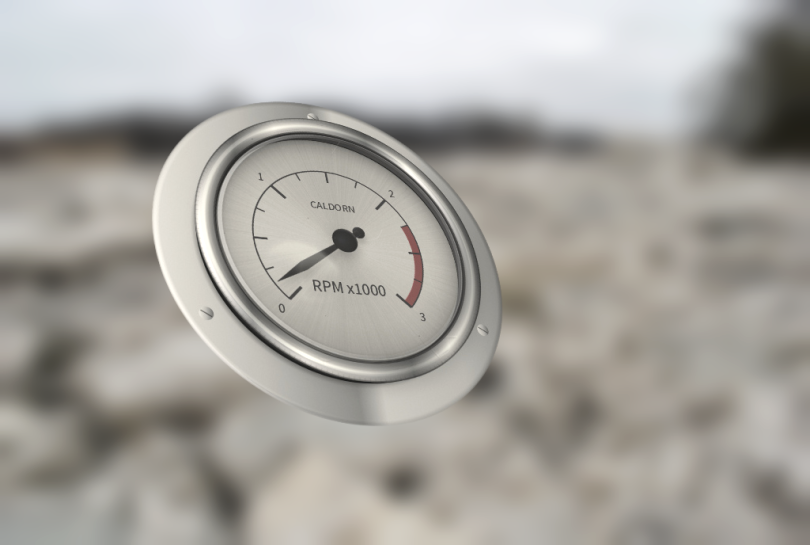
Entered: 125 rpm
